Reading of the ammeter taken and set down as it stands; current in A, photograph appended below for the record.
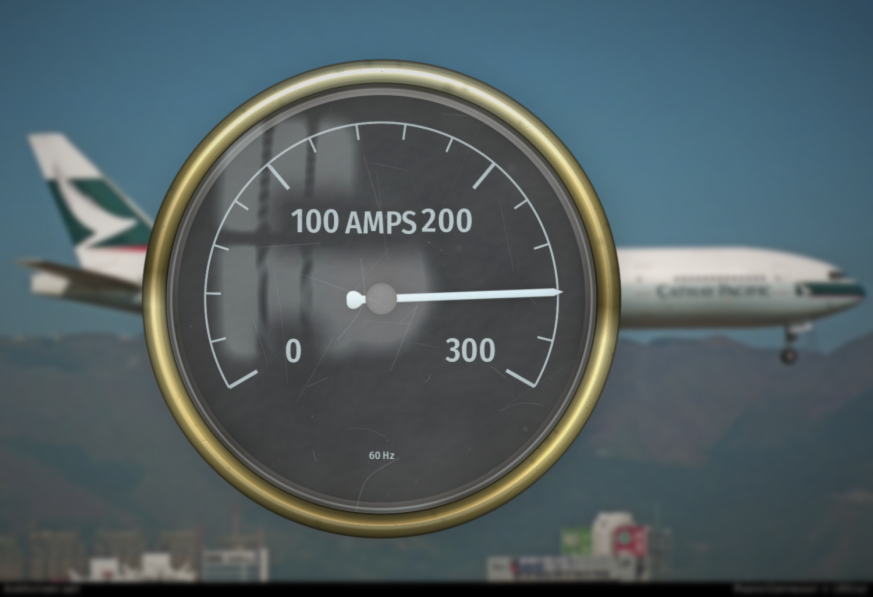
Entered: 260 A
